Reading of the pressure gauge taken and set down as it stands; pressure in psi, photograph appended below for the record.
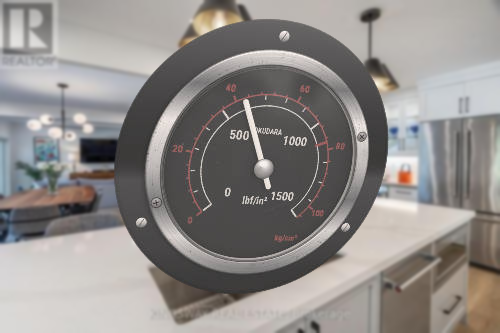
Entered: 600 psi
